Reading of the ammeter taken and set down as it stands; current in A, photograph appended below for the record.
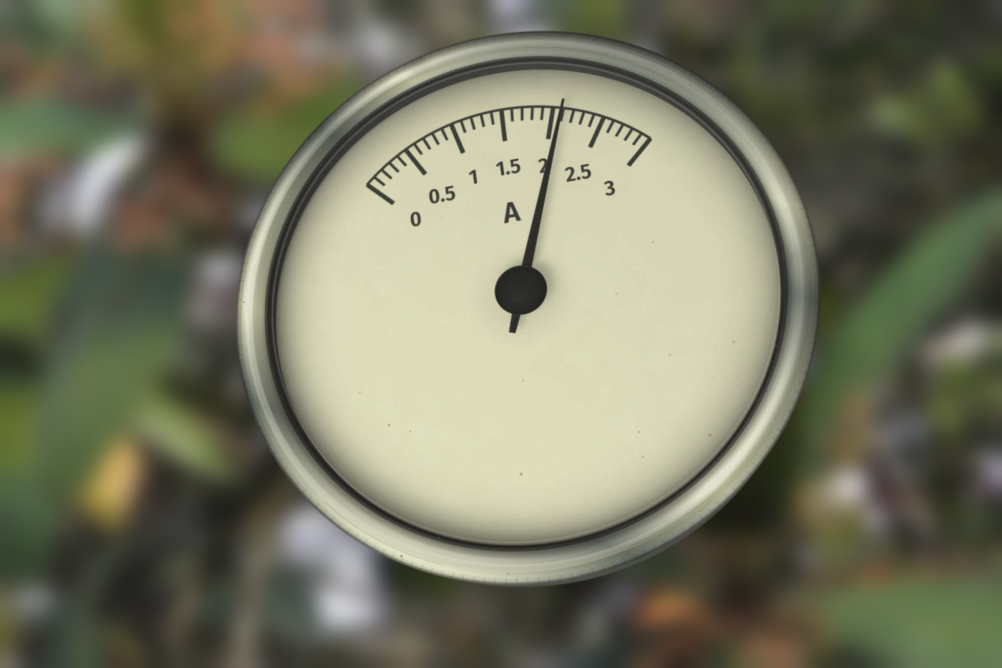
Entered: 2.1 A
